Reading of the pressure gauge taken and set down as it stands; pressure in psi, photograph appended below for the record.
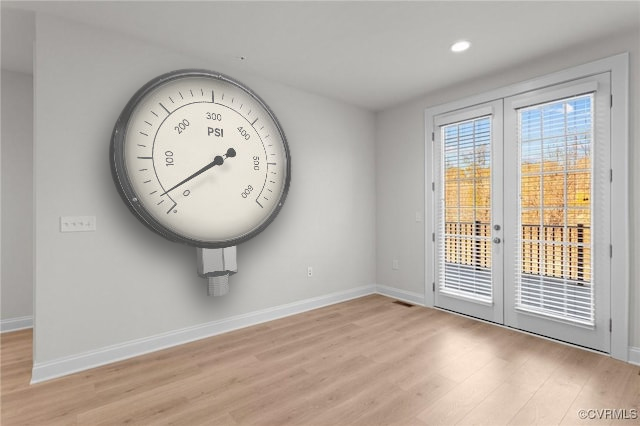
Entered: 30 psi
